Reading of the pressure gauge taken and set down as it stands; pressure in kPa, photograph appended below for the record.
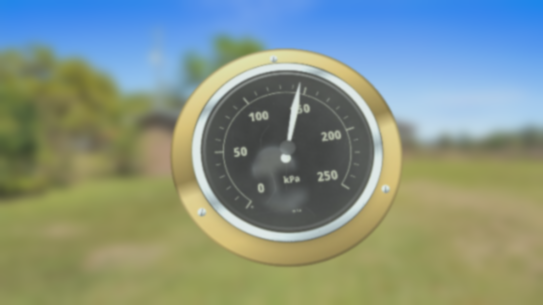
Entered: 145 kPa
